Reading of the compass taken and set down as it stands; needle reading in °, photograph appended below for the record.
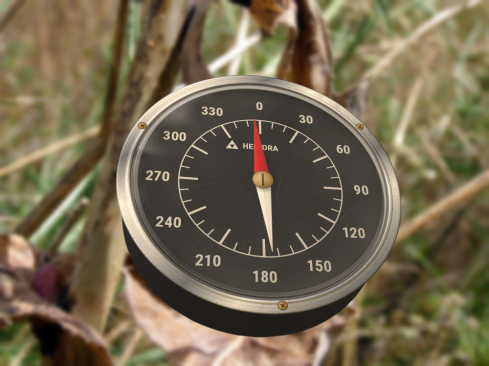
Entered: 355 °
